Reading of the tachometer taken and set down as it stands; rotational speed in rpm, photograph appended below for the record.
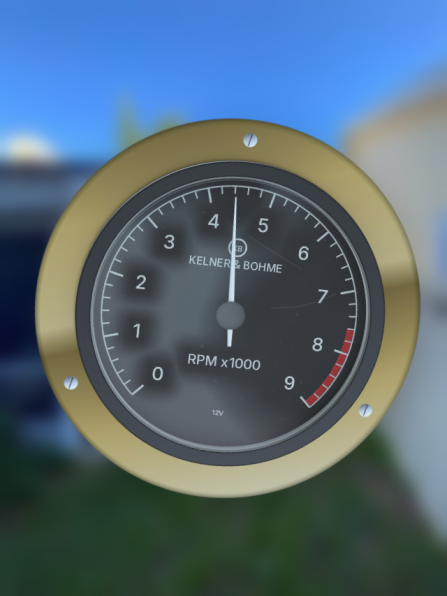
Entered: 4400 rpm
